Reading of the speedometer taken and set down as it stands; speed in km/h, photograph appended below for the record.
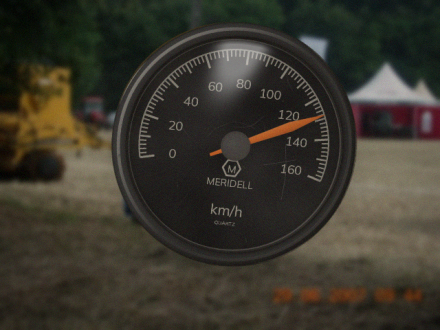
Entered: 128 km/h
